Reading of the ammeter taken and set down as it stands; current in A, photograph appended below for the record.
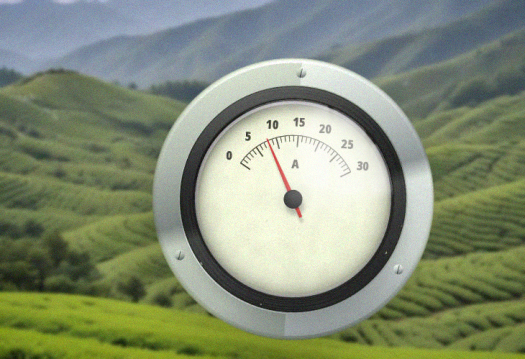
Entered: 8 A
